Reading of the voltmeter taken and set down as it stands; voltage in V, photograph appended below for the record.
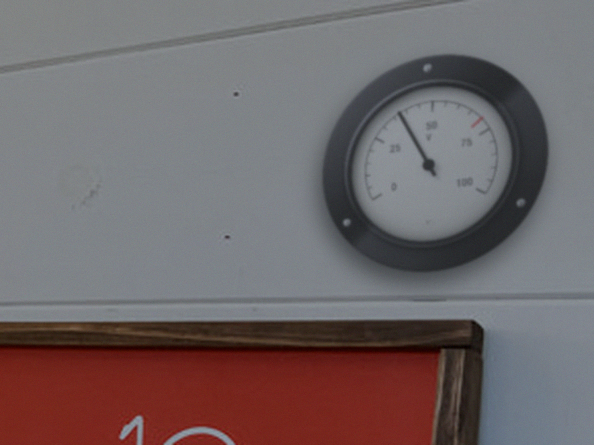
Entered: 37.5 V
